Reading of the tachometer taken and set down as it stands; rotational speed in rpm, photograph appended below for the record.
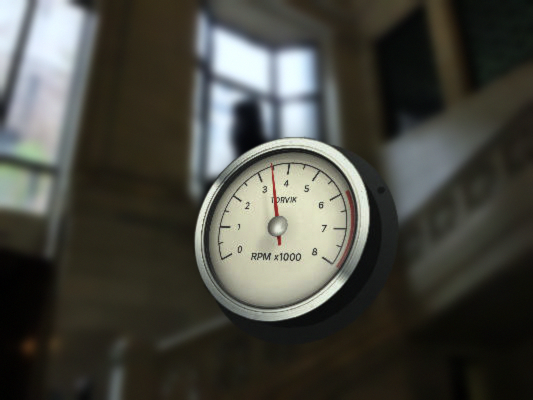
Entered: 3500 rpm
